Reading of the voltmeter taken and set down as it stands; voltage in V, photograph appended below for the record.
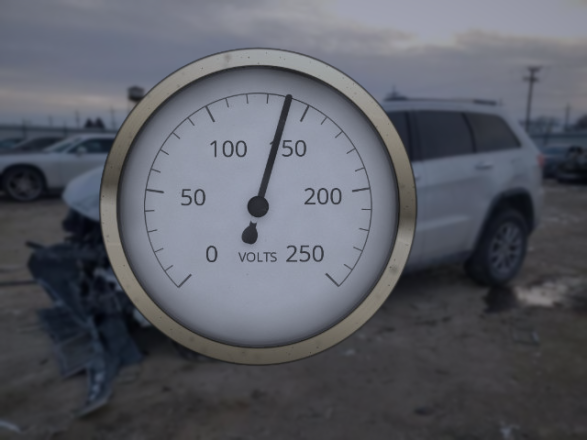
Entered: 140 V
